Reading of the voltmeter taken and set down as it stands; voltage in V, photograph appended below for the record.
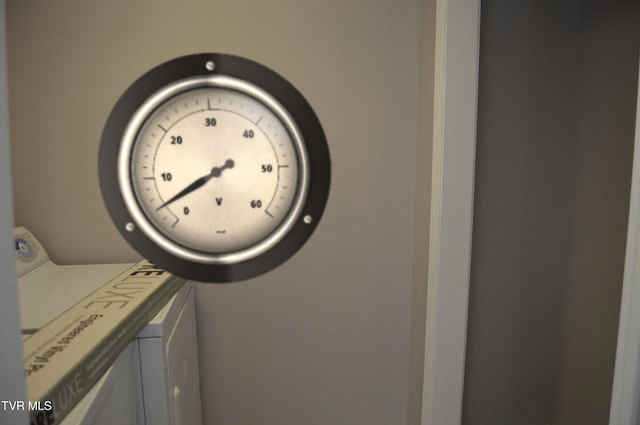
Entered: 4 V
